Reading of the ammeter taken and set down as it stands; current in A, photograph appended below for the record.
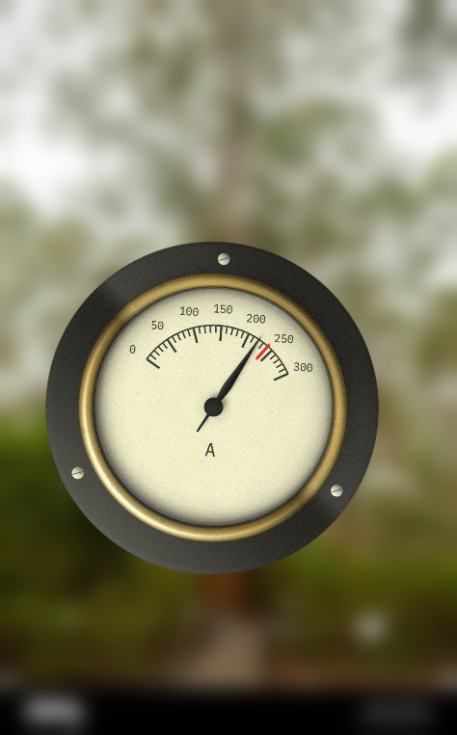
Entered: 220 A
